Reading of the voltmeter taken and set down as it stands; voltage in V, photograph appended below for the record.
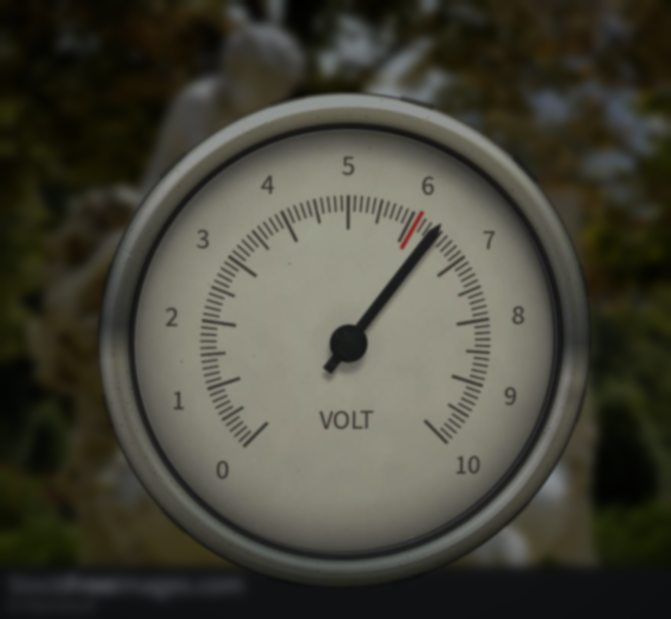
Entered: 6.4 V
